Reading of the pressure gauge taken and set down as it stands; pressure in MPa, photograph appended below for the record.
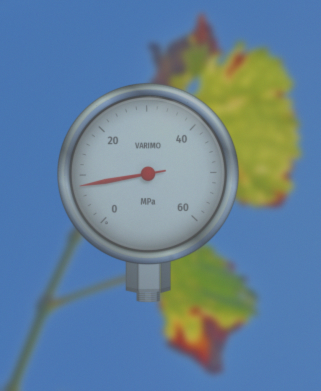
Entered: 8 MPa
